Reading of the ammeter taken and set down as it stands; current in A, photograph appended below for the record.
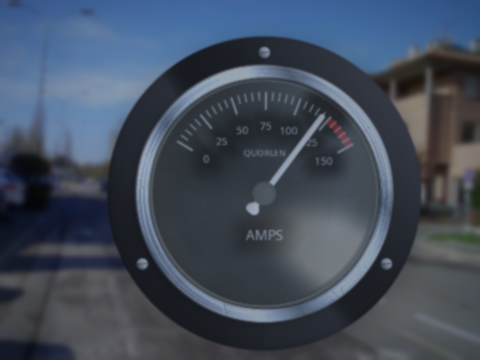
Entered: 120 A
